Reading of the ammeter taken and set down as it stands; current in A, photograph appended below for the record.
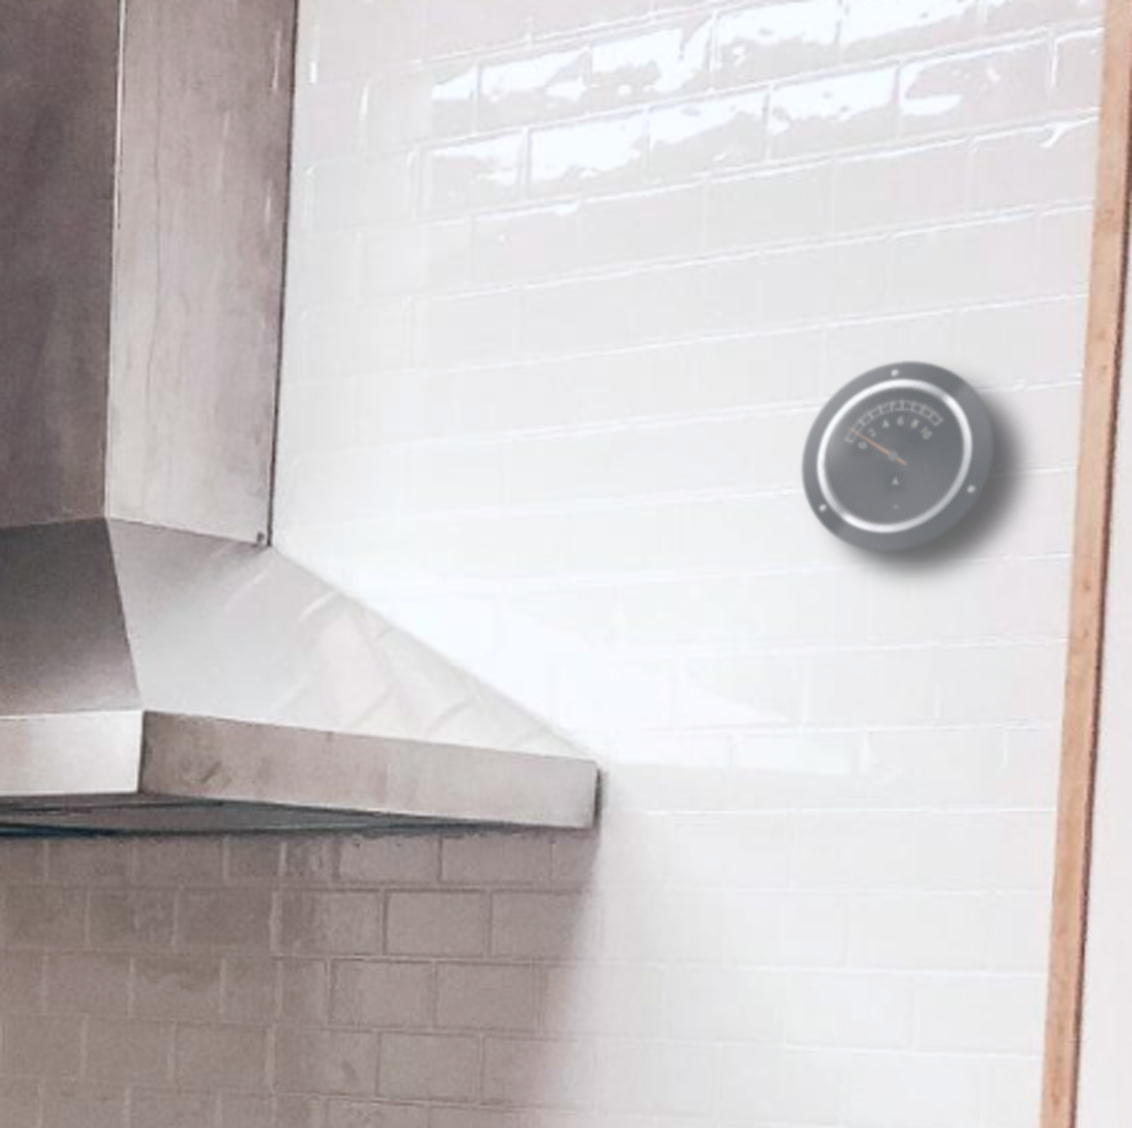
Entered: 1 A
